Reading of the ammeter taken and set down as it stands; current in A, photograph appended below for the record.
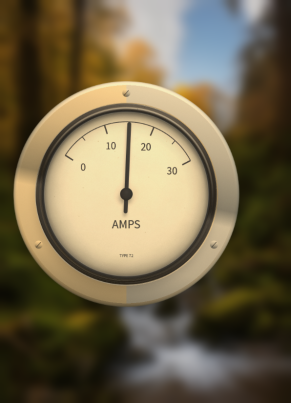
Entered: 15 A
